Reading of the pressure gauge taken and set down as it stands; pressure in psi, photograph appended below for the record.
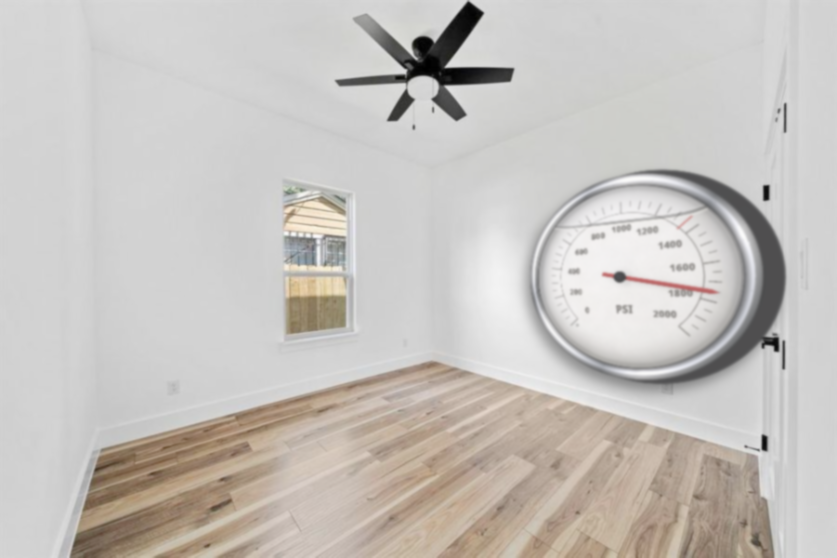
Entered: 1750 psi
